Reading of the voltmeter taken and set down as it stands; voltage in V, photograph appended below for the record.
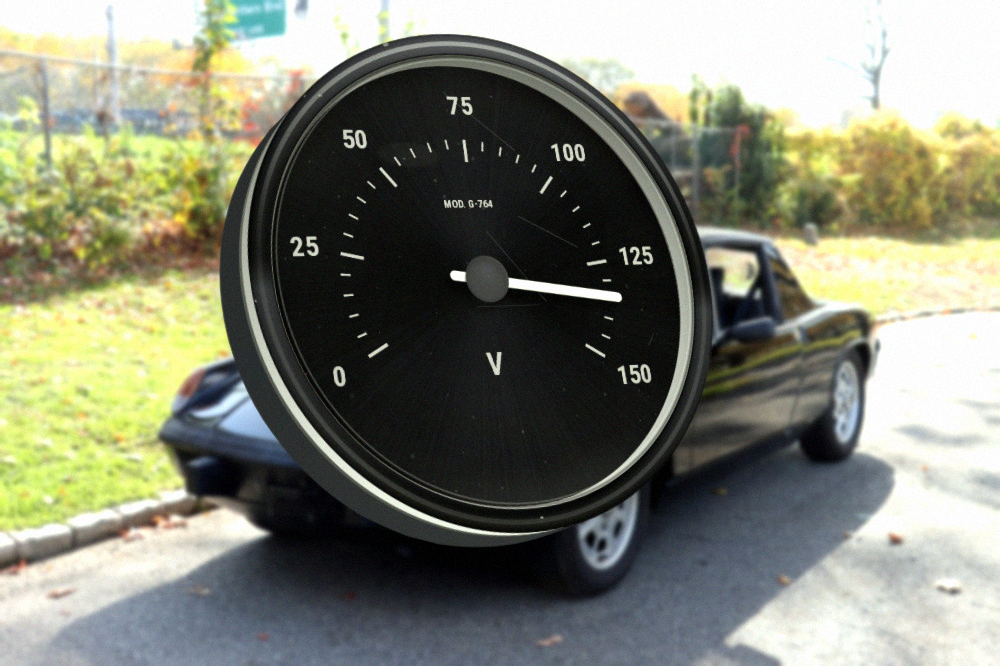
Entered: 135 V
